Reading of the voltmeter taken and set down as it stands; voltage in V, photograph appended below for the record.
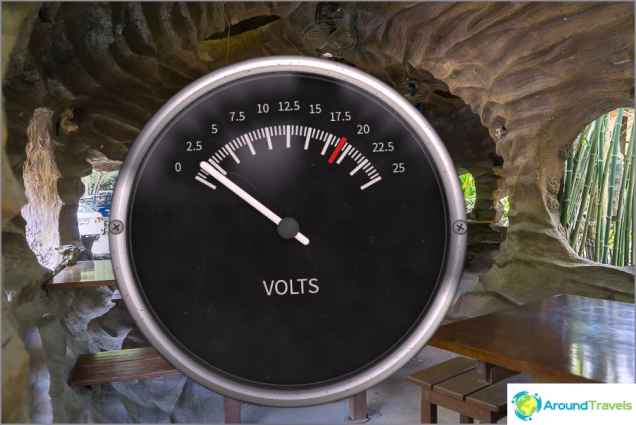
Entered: 1.5 V
